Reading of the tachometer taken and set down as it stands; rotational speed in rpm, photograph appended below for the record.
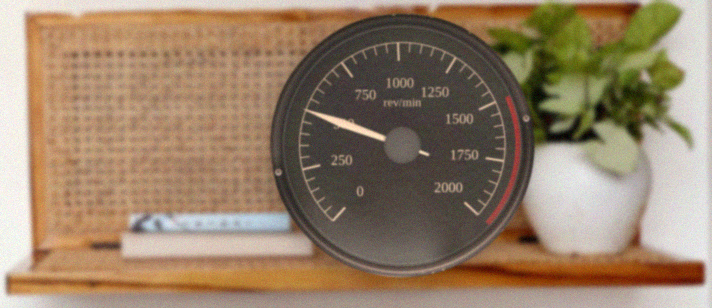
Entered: 500 rpm
